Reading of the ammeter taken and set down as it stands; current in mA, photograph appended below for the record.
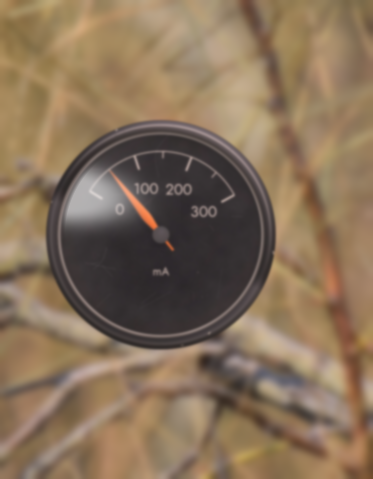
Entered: 50 mA
